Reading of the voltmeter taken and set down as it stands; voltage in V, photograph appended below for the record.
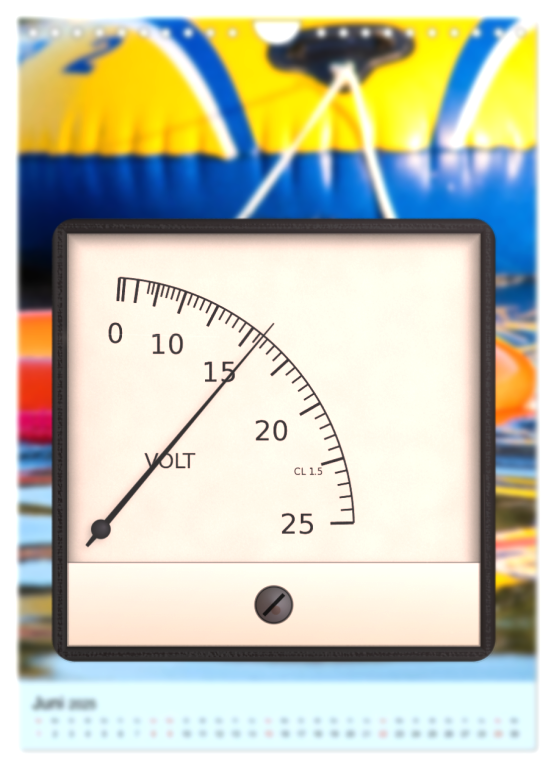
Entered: 15.75 V
